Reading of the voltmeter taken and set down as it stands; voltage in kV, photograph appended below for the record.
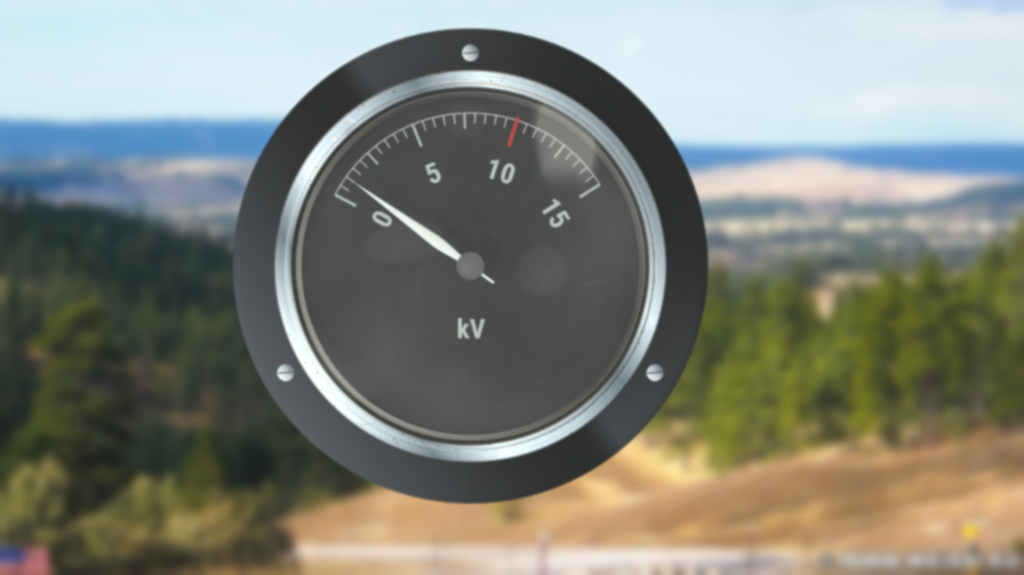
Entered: 1 kV
